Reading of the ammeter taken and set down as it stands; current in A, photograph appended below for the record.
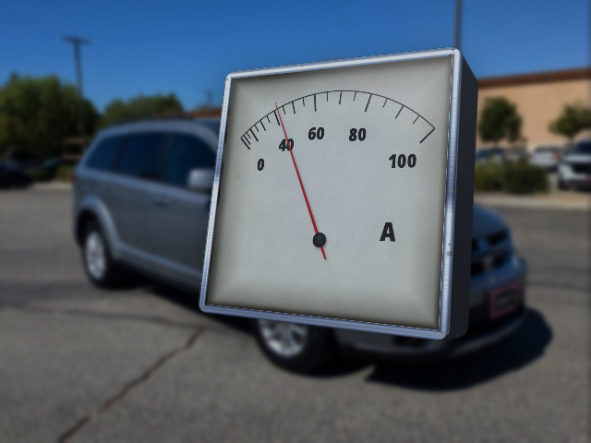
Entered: 42.5 A
